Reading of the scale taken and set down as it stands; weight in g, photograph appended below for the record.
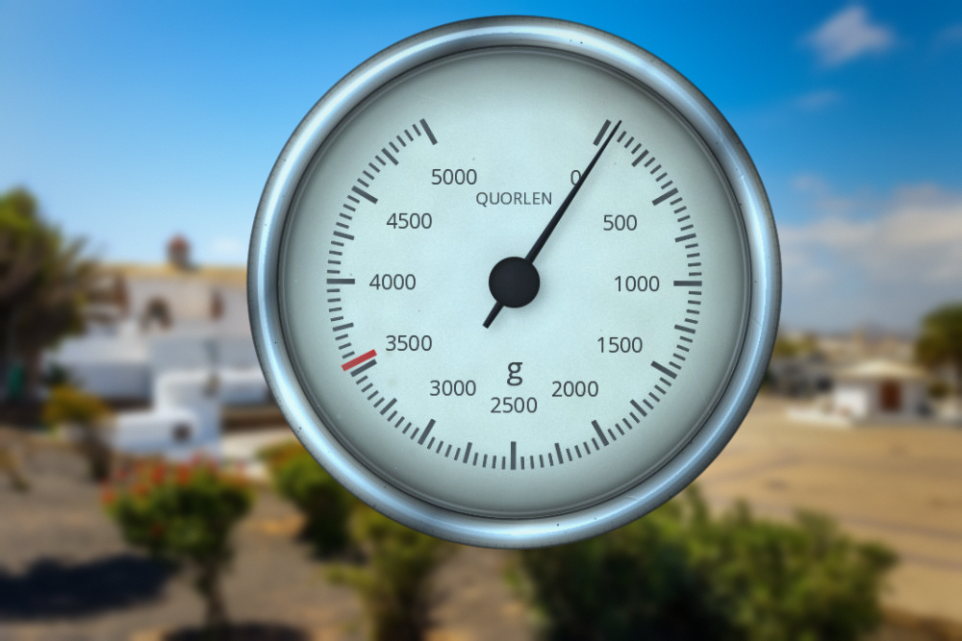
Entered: 50 g
